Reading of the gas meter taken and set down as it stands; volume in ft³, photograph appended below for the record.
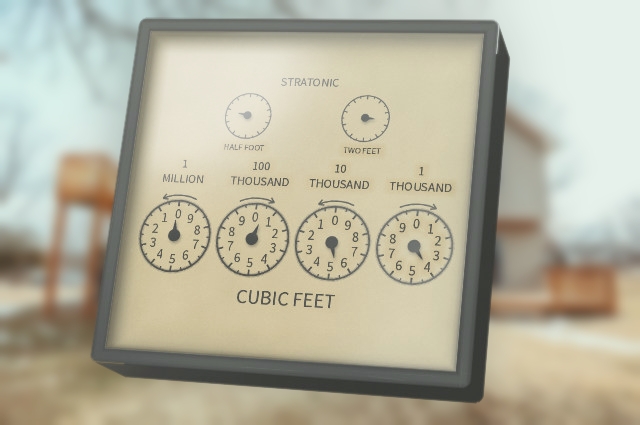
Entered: 5400 ft³
